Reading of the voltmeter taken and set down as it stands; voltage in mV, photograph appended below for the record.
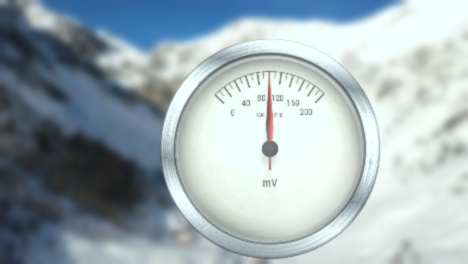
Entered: 100 mV
